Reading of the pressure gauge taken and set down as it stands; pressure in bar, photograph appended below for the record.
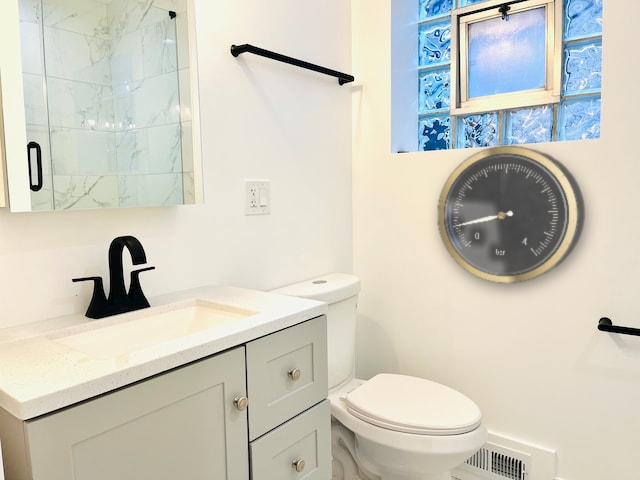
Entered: 0.4 bar
